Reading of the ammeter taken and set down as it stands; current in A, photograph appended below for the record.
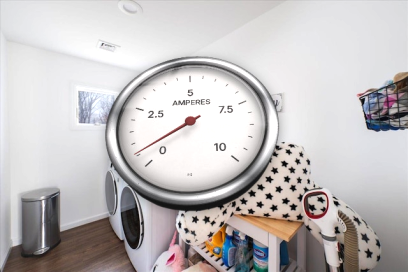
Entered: 0.5 A
